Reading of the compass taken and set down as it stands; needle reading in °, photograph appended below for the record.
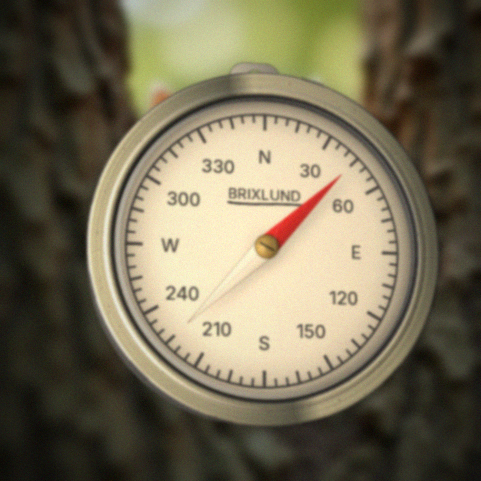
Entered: 45 °
